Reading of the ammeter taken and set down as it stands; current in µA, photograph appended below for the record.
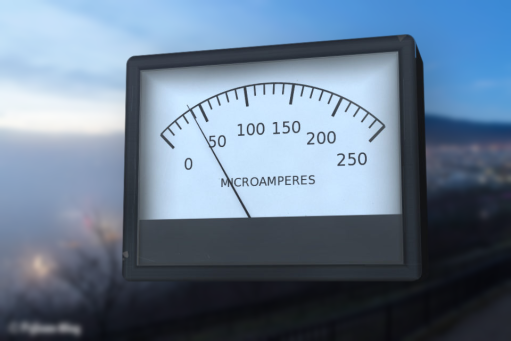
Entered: 40 µA
